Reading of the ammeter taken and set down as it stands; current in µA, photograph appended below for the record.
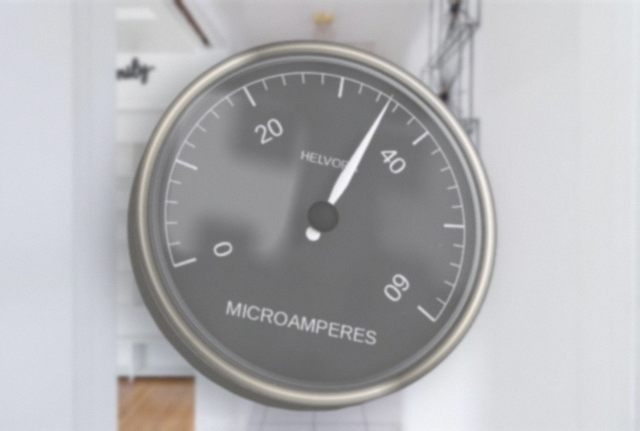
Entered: 35 µA
